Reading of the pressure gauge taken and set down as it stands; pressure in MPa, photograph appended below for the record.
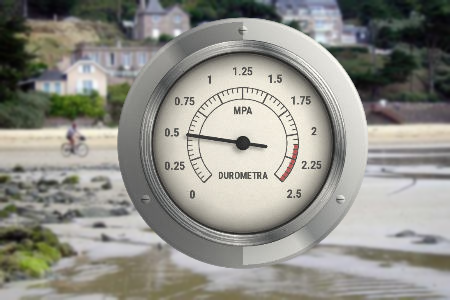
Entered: 0.5 MPa
